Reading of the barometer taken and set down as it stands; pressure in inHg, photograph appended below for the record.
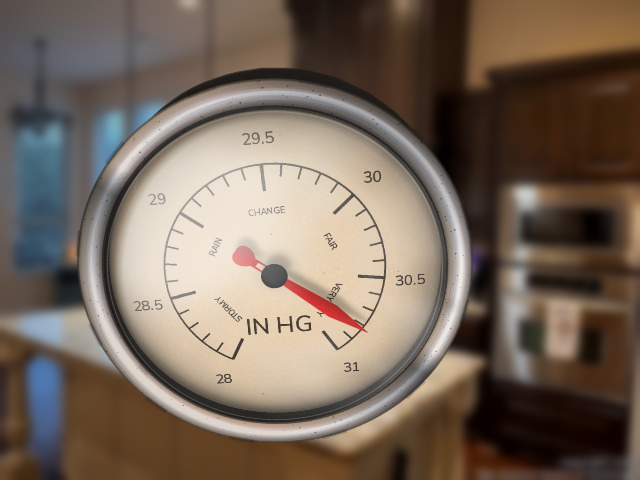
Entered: 30.8 inHg
